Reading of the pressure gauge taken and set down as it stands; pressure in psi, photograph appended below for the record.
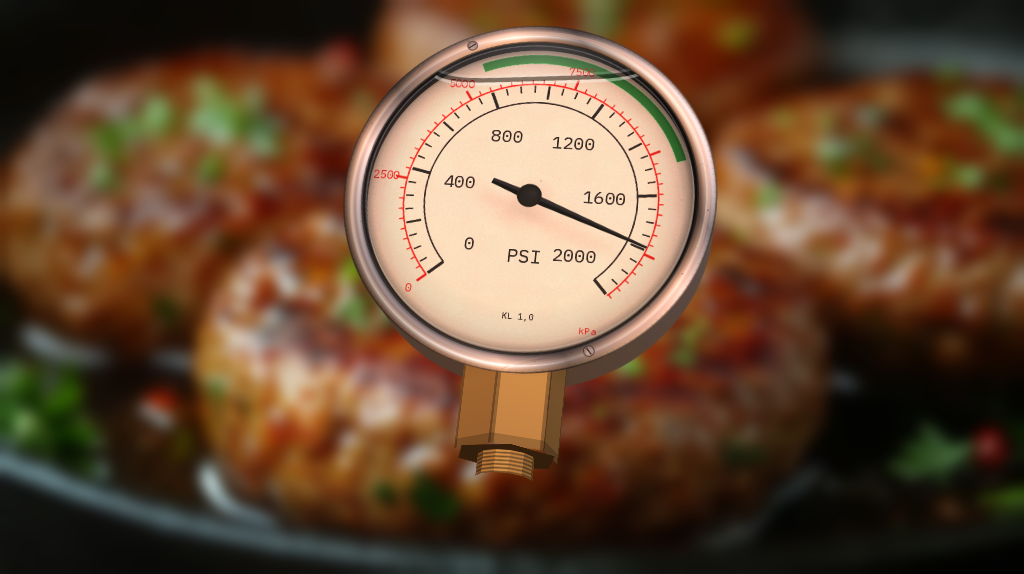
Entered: 1800 psi
